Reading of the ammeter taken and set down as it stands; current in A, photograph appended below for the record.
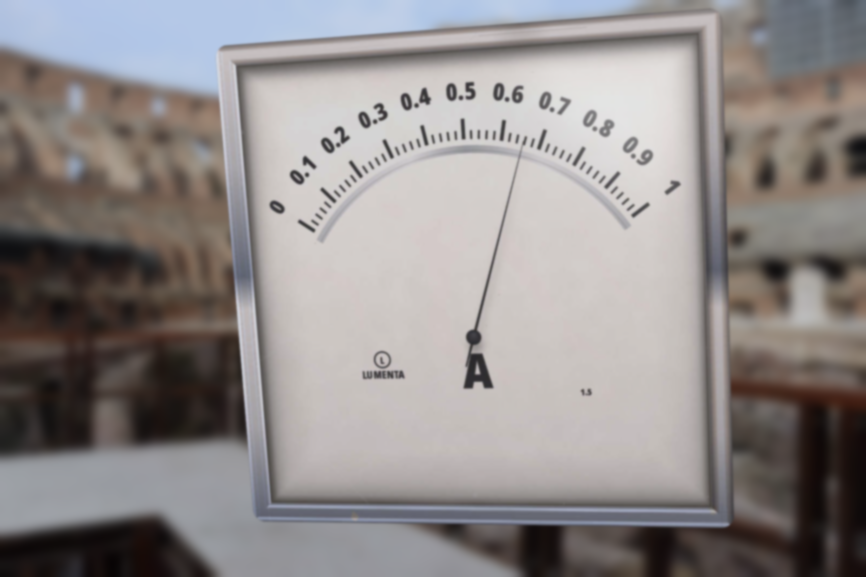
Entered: 0.66 A
